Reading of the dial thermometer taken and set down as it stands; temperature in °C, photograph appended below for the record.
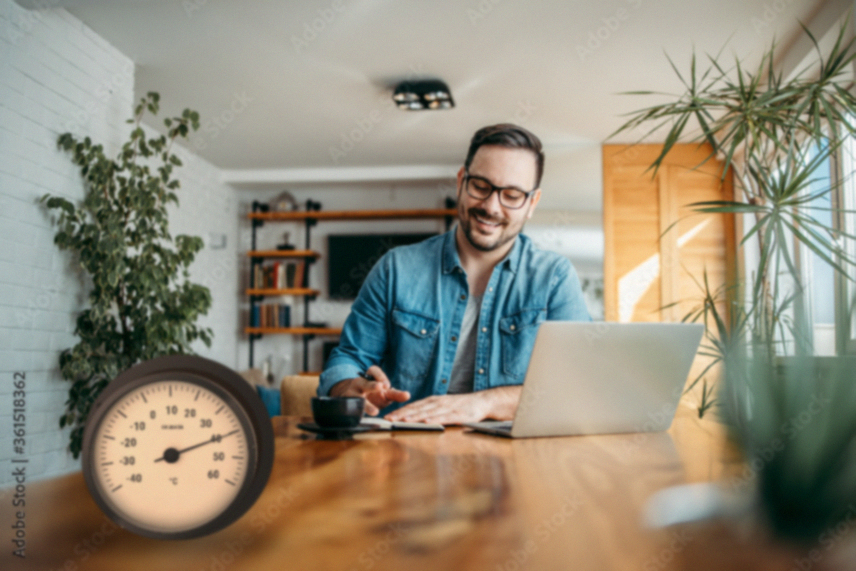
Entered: 40 °C
